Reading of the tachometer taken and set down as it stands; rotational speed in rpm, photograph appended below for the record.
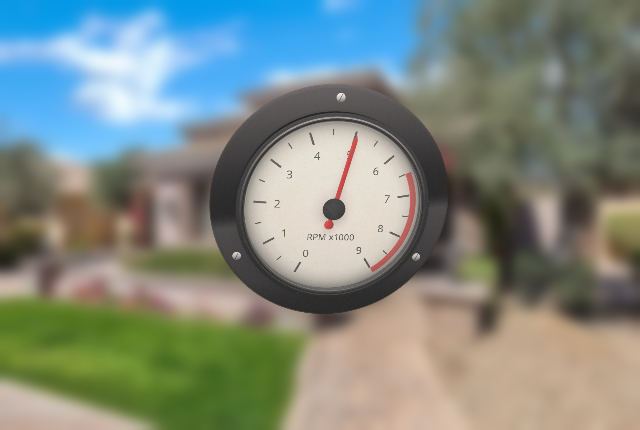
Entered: 5000 rpm
